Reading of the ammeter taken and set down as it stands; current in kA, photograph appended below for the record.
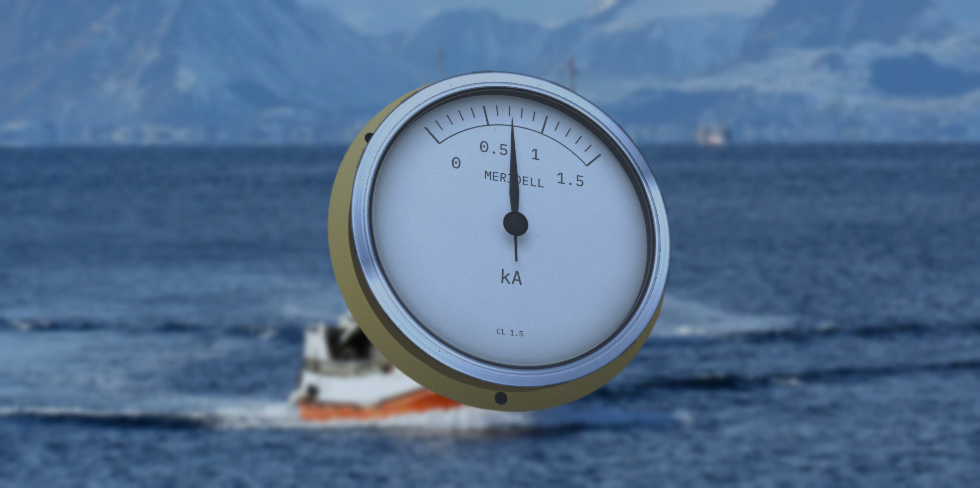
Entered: 0.7 kA
